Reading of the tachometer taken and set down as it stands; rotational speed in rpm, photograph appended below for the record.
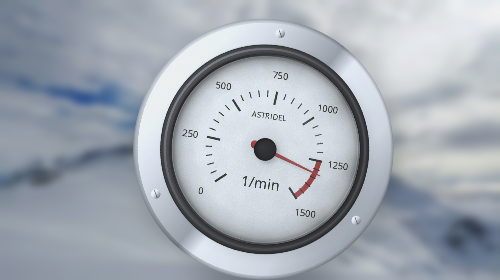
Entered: 1325 rpm
